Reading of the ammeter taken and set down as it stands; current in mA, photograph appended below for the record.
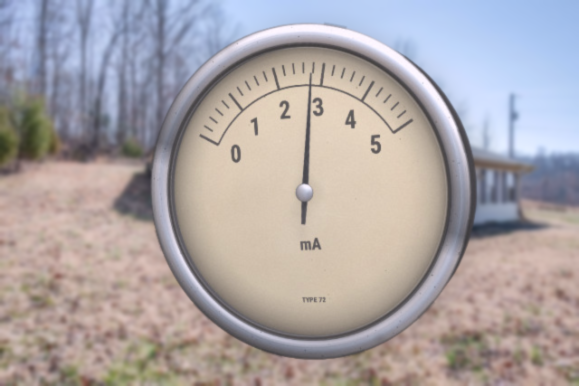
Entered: 2.8 mA
